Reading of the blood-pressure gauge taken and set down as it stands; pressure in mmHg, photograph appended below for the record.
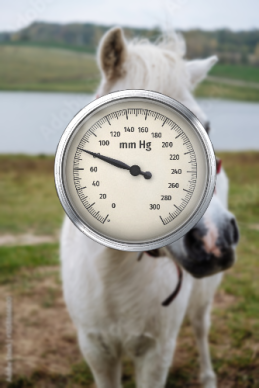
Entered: 80 mmHg
